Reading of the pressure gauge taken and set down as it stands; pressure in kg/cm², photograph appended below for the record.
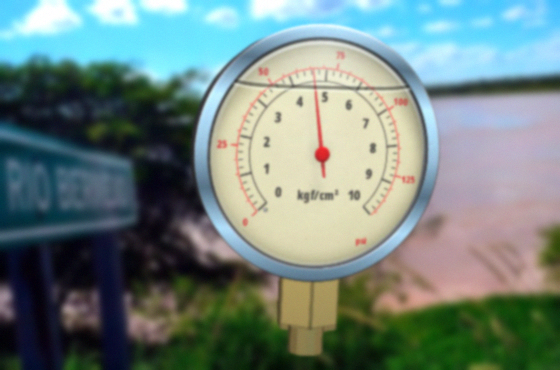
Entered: 4.6 kg/cm²
